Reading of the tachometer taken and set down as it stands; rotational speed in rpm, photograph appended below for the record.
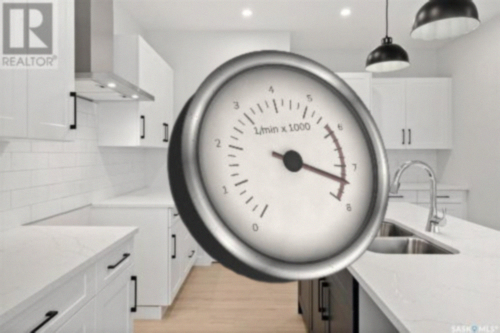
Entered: 7500 rpm
